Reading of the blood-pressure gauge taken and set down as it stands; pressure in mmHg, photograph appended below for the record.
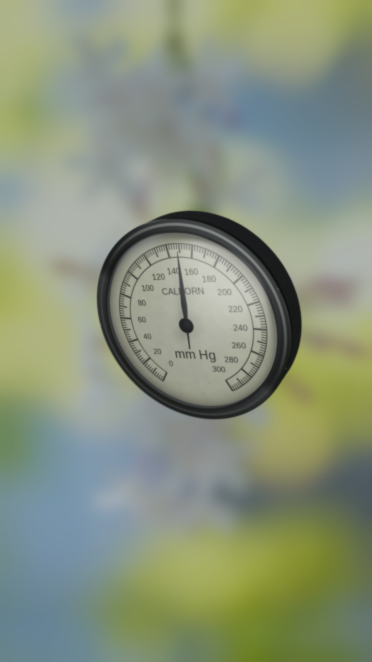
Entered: 150 mmHg
